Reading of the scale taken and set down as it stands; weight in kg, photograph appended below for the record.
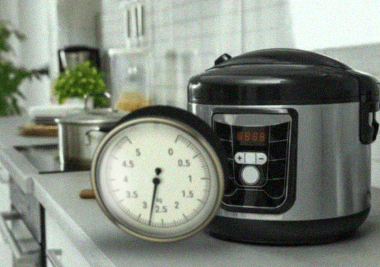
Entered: 2.75 kg
